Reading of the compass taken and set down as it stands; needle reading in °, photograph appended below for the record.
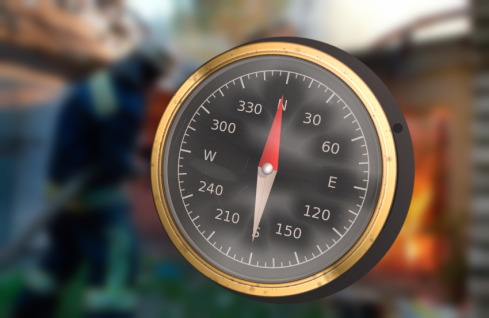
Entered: 0 °
